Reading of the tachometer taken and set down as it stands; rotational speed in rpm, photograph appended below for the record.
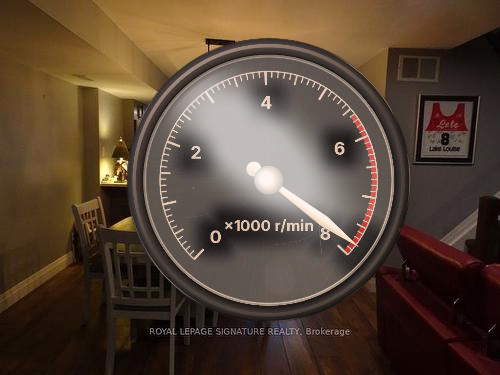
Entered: 7800 rpm
